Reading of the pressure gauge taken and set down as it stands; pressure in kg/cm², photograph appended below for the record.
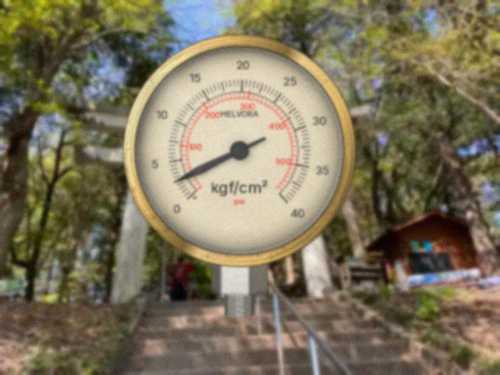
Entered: 2.5 kg/cm²
